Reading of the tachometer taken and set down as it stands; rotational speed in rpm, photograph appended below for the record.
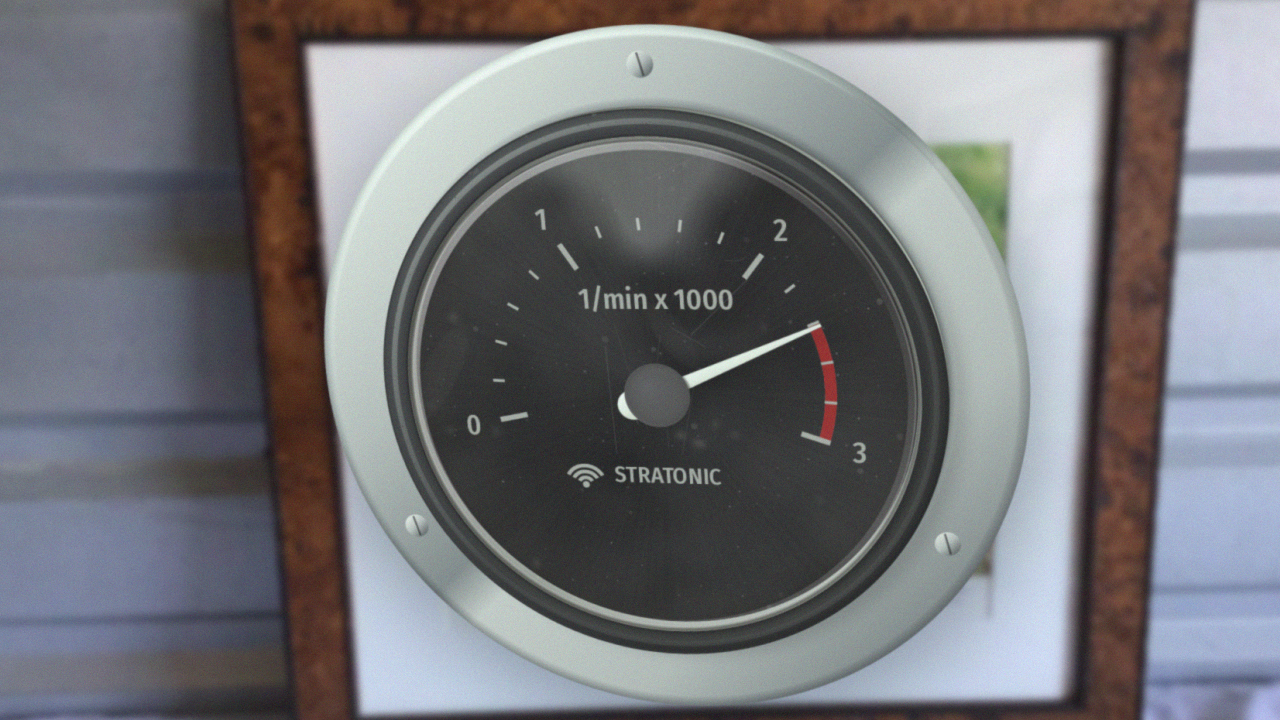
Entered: 2400 rpm
